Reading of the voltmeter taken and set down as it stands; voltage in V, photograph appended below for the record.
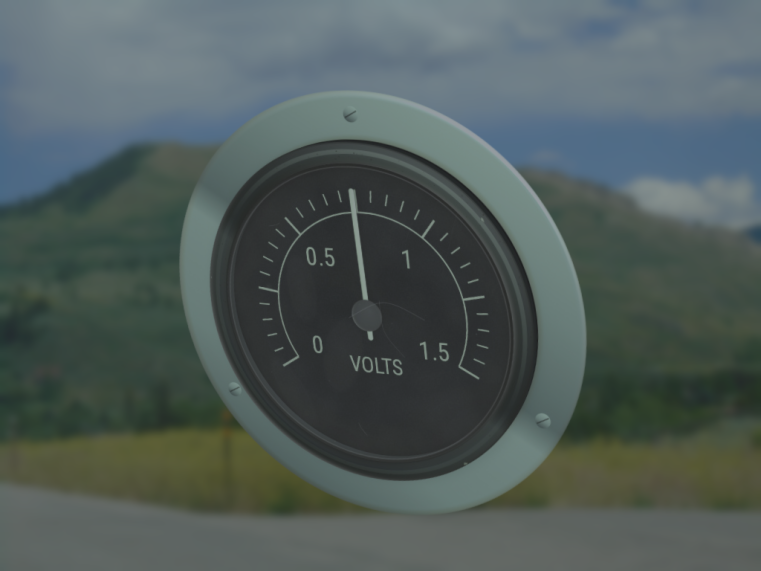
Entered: 0.75 V
